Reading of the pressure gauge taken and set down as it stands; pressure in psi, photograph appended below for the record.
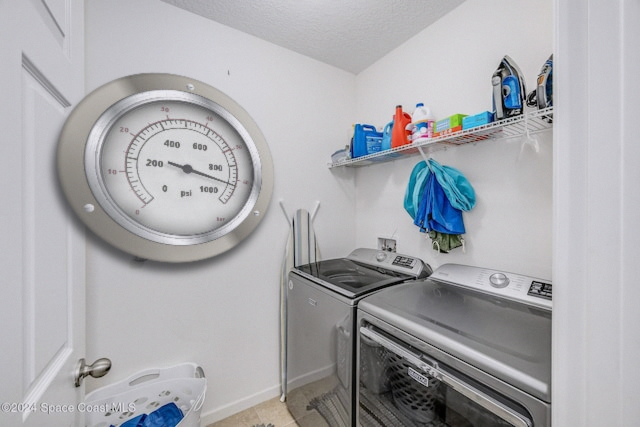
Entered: 900 psi
